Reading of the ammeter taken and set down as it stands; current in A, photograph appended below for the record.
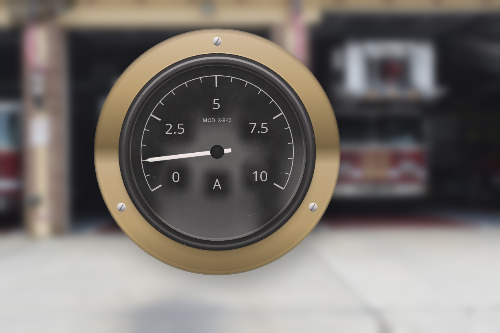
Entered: 1 A
